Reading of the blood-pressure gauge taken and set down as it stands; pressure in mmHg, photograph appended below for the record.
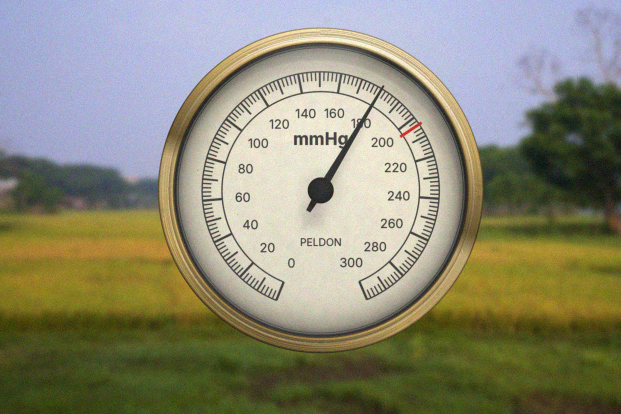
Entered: 180 mmHg
